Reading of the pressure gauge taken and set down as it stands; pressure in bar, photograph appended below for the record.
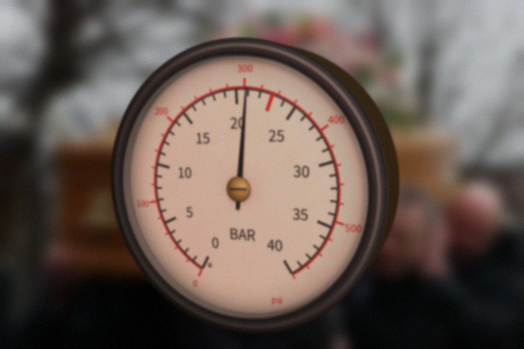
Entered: 21 bar
